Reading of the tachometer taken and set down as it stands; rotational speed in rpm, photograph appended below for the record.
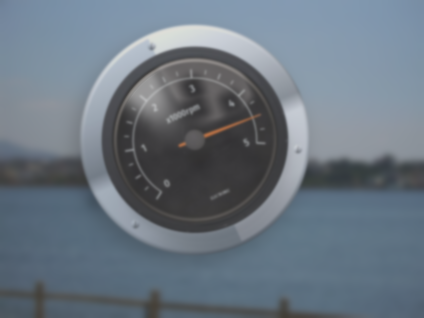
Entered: 4500 rpm
